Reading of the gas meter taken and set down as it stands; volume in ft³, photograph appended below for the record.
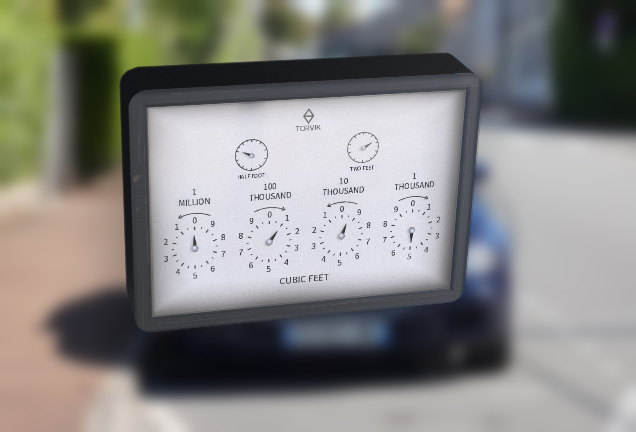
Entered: 9500 ft³
